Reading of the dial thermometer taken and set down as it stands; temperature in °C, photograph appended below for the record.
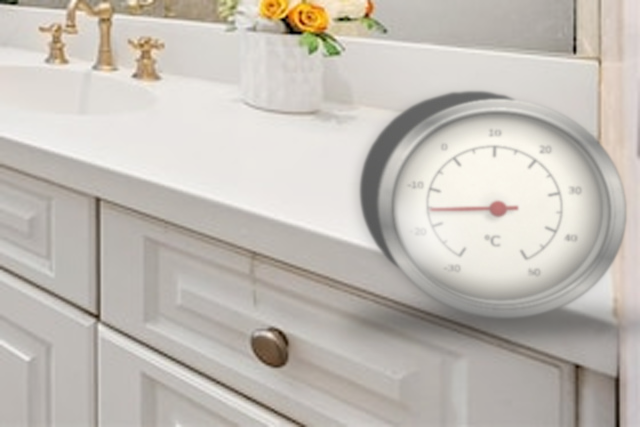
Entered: -15 °C
